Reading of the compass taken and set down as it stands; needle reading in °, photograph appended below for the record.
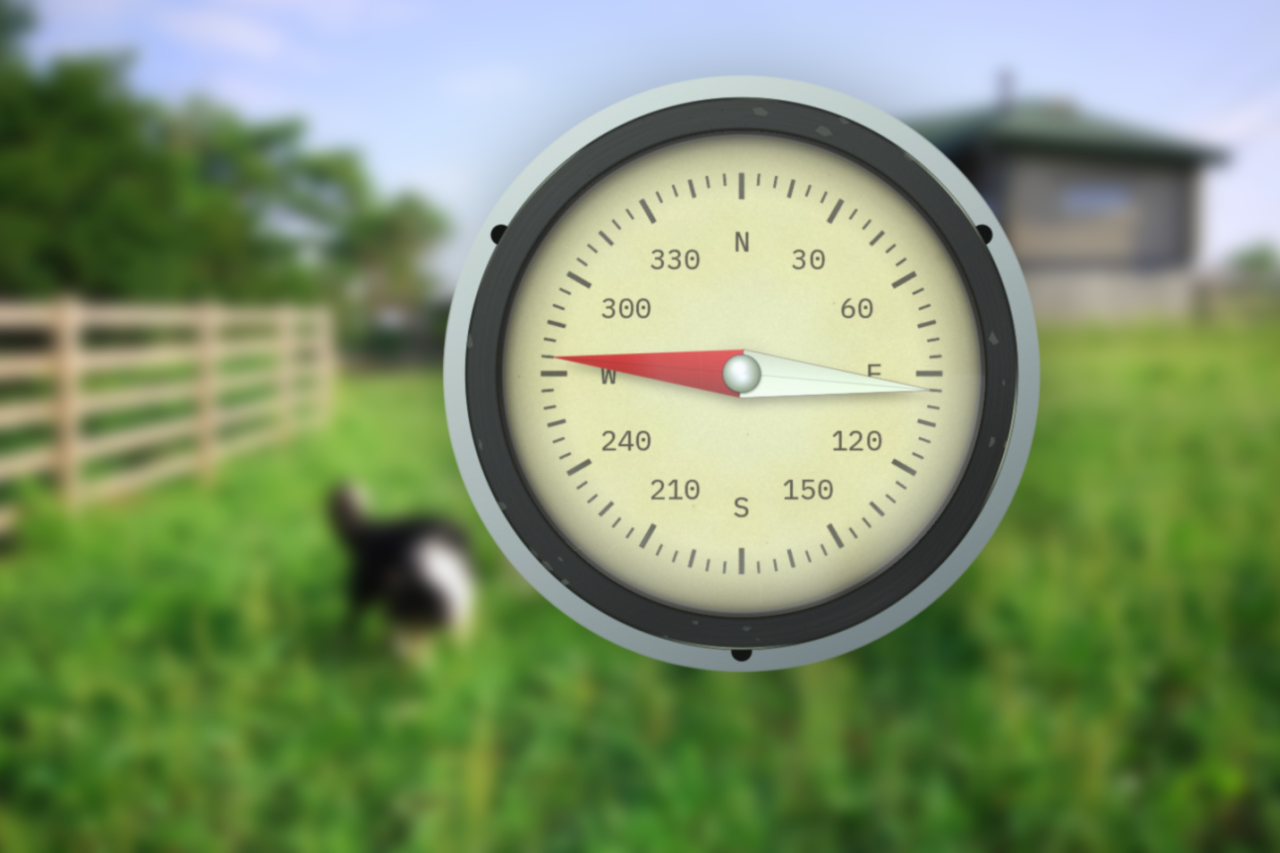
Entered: 275 °
